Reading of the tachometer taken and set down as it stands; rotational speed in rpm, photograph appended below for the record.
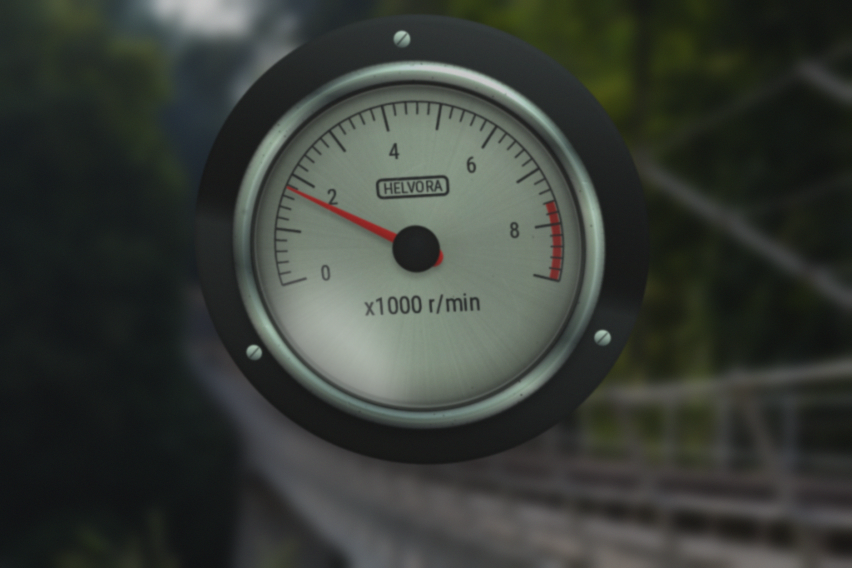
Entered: 1800 rpm
